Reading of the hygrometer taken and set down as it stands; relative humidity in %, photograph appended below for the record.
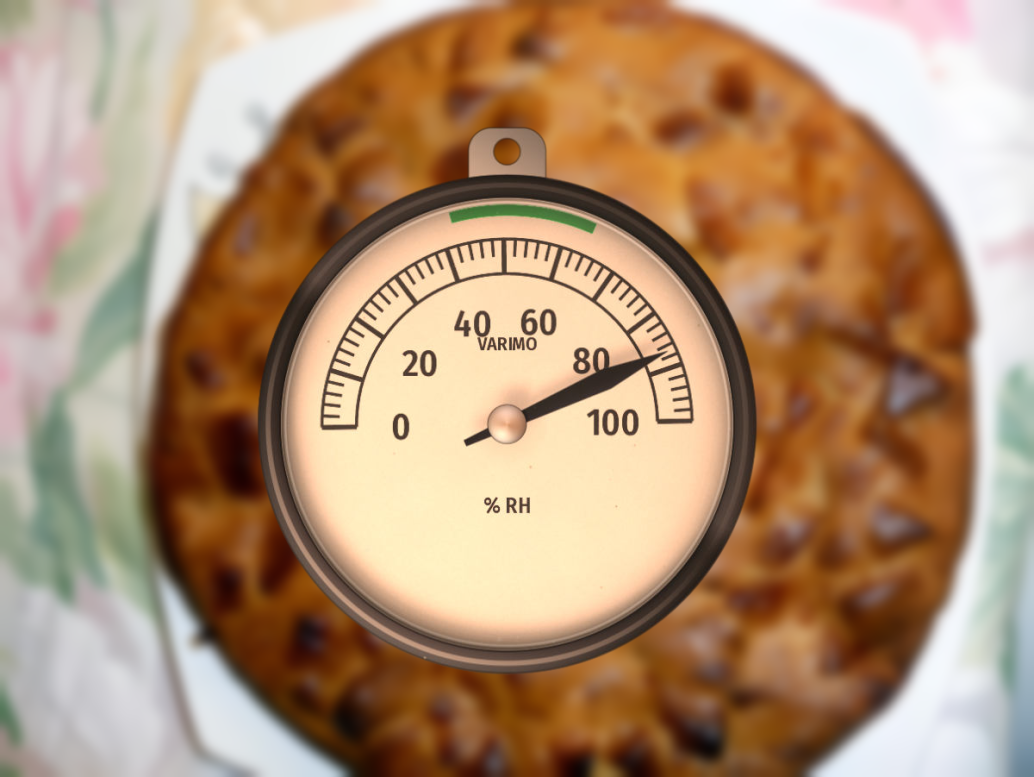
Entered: 87 %
